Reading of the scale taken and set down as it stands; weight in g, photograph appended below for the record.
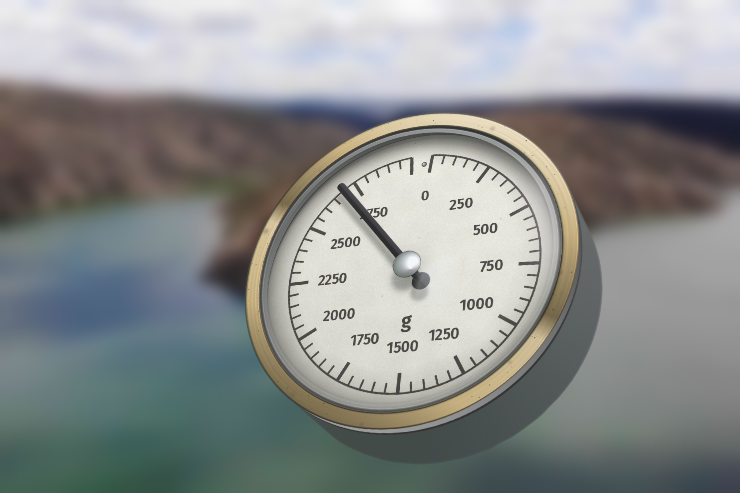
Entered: 2700 g
